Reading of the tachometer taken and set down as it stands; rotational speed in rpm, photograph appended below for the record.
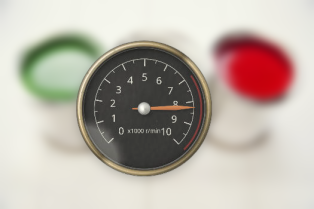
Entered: 8250 rpm
